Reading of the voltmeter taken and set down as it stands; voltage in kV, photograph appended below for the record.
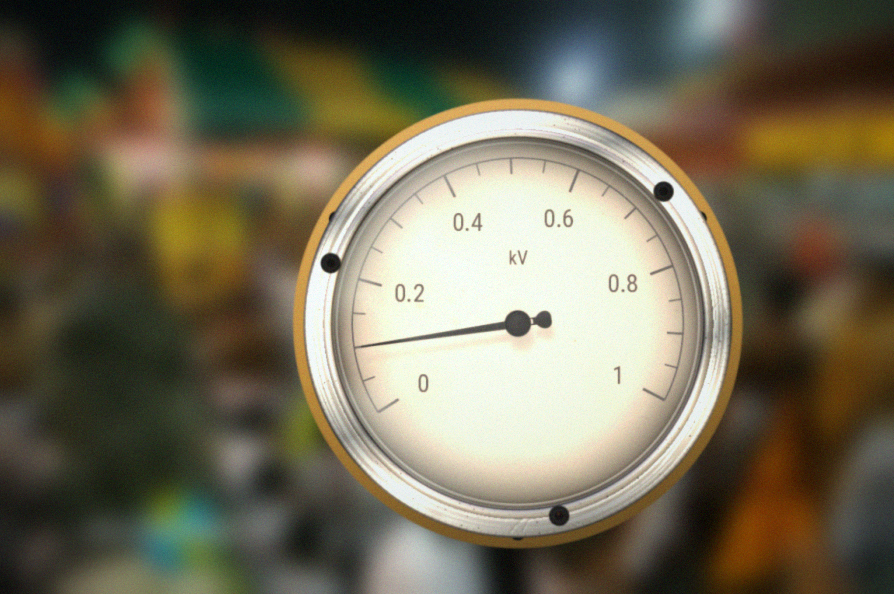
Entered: 0.1 kV
